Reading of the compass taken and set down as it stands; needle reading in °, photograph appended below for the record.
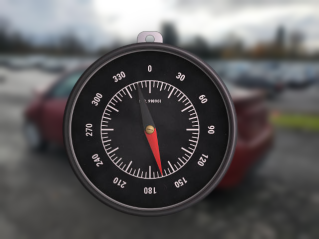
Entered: 165 °
